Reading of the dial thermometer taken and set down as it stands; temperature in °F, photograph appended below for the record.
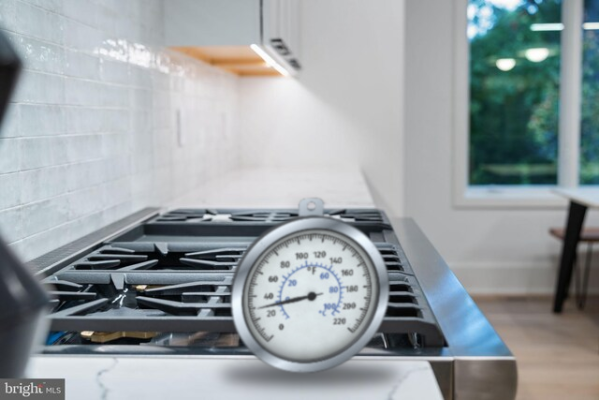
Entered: 30 °F
